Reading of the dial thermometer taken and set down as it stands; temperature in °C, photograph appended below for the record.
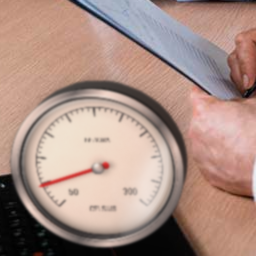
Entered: 75 °C
